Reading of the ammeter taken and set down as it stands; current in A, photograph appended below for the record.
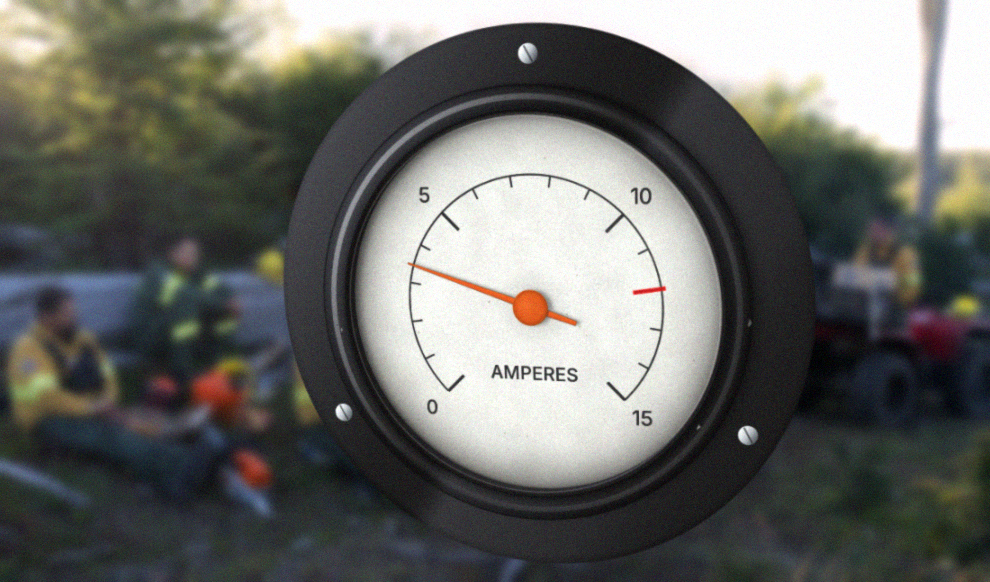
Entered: 3.5 A
